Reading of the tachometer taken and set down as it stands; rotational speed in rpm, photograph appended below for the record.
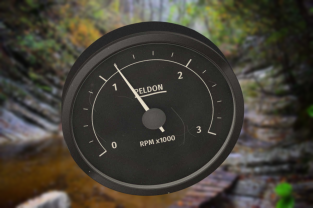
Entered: 1200 rpm
